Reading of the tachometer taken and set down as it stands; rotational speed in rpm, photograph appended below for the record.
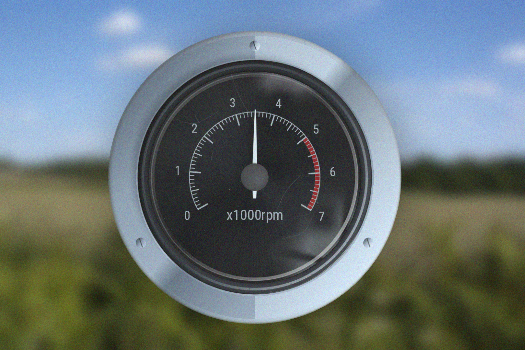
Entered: 3500 rpm
